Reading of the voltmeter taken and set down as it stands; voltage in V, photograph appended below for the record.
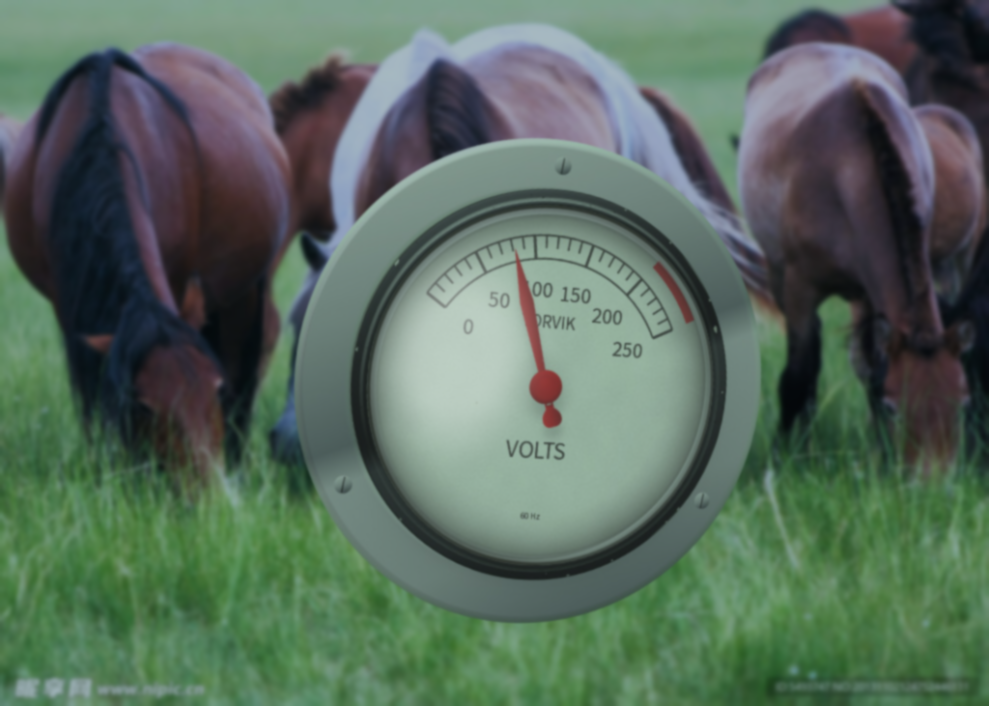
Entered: 80 V
